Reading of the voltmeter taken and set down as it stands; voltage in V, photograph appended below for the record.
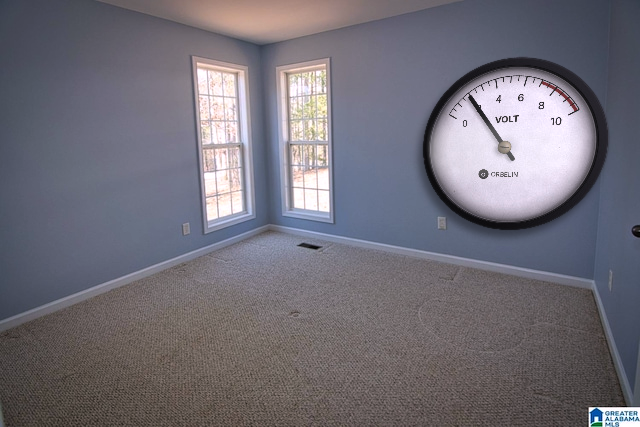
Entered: 2 V
